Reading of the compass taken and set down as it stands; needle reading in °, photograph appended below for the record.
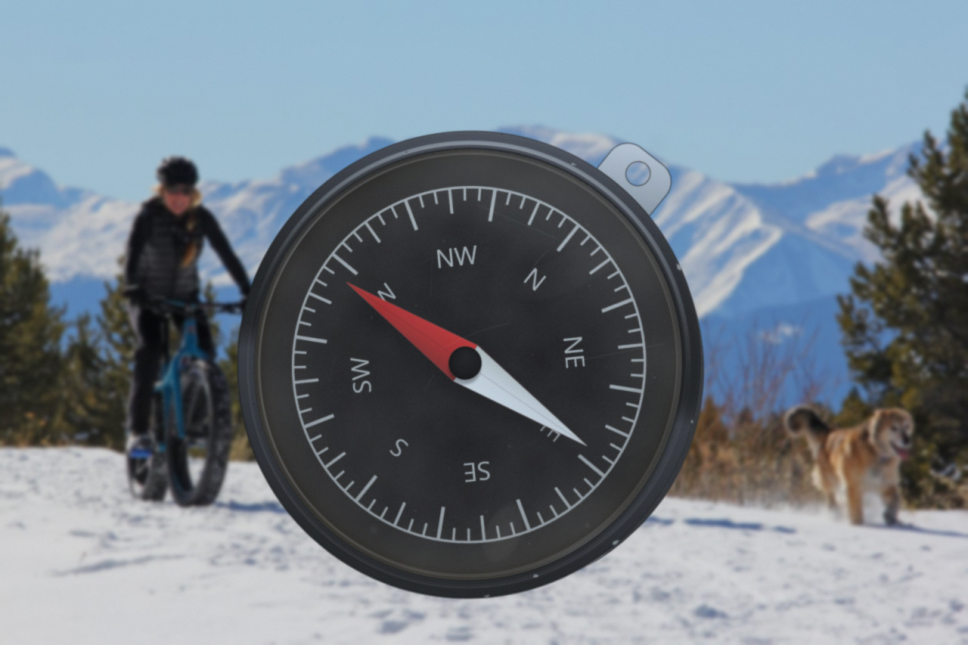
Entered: 265 °
